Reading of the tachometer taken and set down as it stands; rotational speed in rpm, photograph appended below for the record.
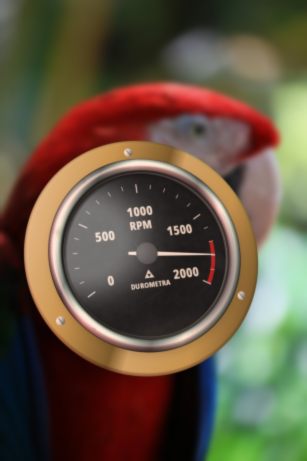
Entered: 1800 rpm
